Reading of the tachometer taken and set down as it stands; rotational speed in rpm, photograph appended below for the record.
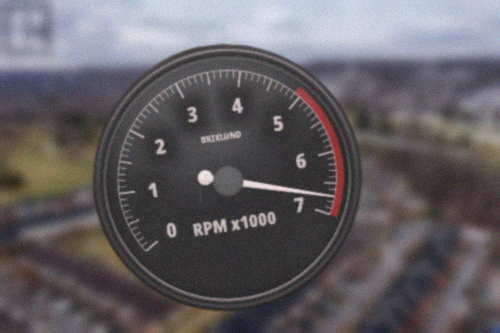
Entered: 6700 rpm
